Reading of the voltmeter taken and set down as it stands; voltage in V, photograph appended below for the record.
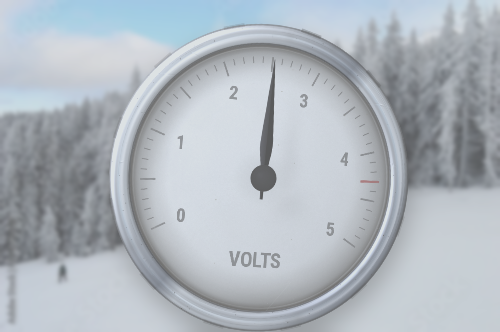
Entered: 2.5 V
